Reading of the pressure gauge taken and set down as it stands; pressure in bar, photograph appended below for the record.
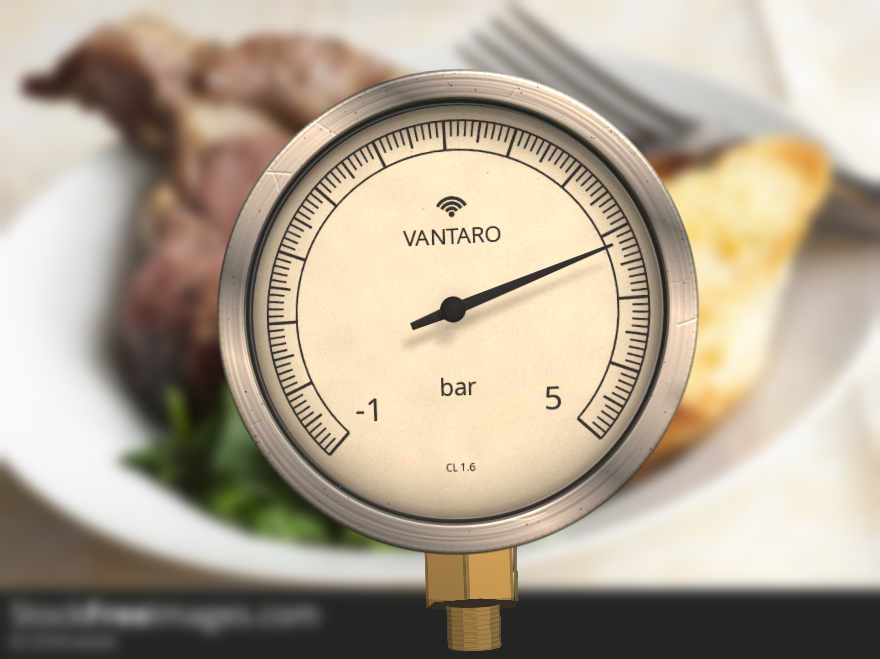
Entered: 3.6 bar
